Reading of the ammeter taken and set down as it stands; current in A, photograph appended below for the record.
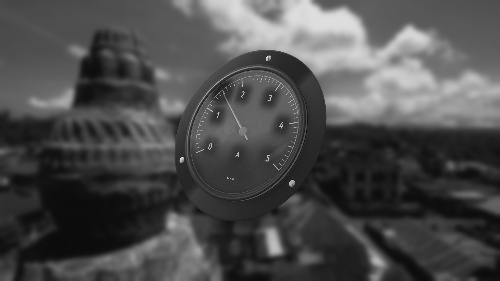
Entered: 1.5 A
